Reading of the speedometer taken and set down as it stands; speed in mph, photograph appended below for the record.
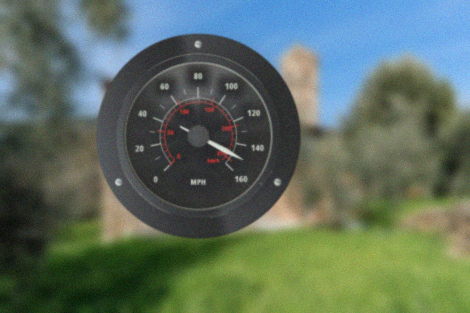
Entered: 150 mph
